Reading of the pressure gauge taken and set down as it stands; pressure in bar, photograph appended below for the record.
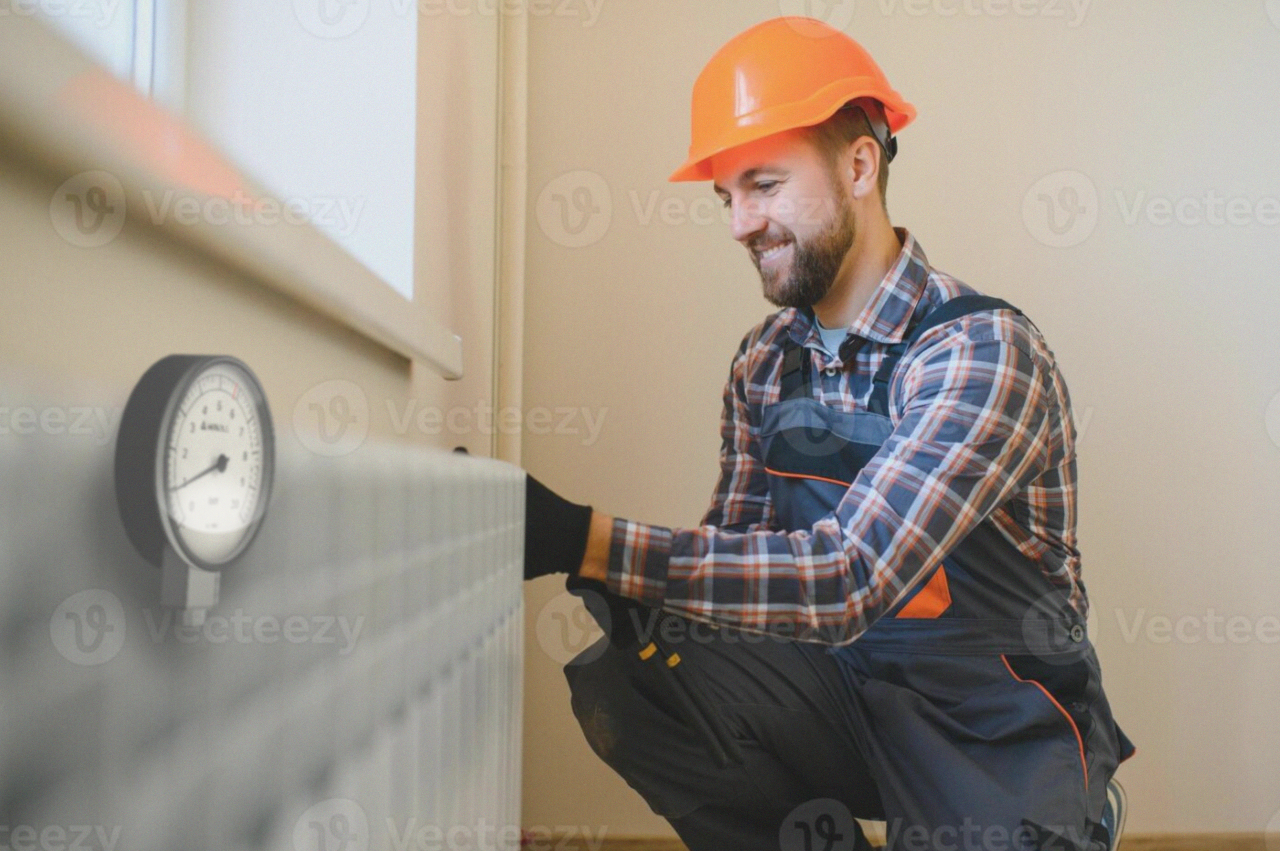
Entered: 1 bar
